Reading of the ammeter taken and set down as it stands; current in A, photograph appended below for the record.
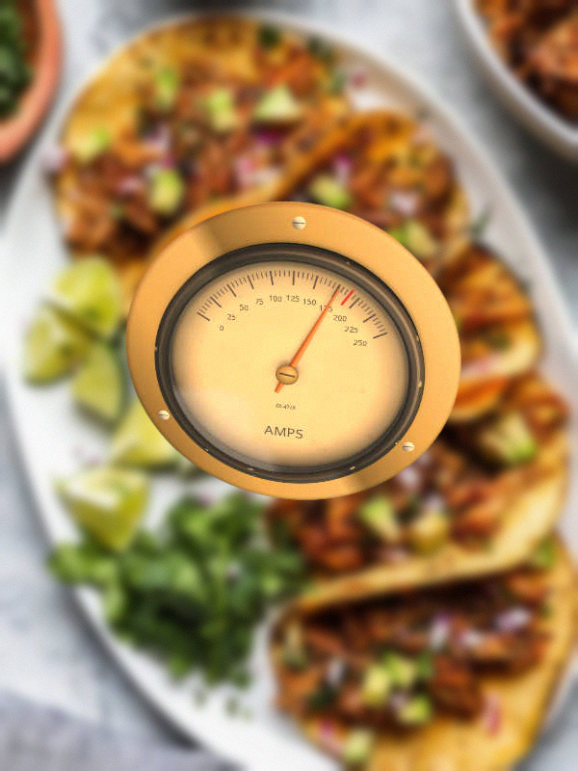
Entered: 175 A
